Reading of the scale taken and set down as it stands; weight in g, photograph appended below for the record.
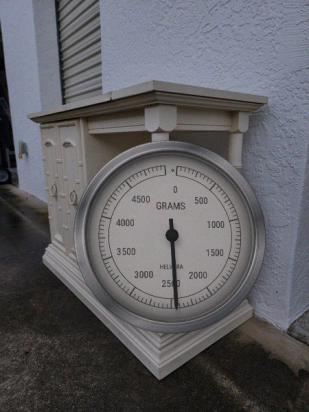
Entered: 2450 g
